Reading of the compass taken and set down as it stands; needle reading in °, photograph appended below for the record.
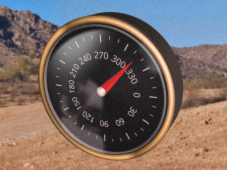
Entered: 315 °
